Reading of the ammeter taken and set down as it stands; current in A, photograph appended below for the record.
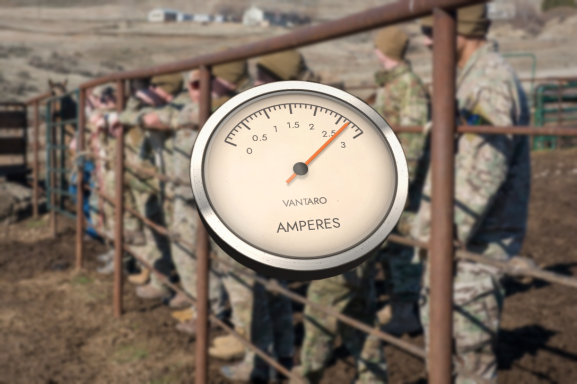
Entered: 2.7 A
